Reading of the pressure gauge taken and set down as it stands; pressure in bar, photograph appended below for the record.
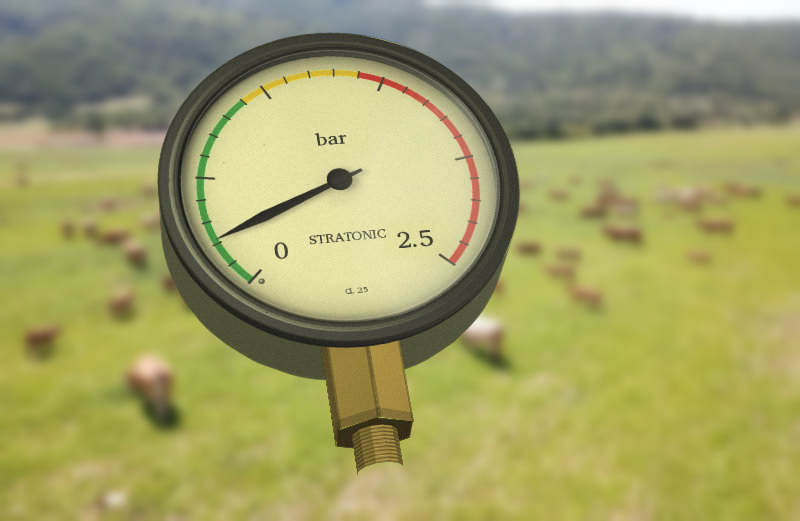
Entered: 0.2 bar
